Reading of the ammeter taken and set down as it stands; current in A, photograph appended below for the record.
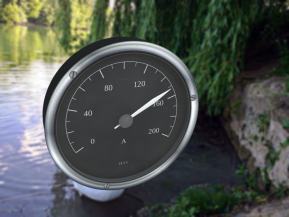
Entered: 150 A
